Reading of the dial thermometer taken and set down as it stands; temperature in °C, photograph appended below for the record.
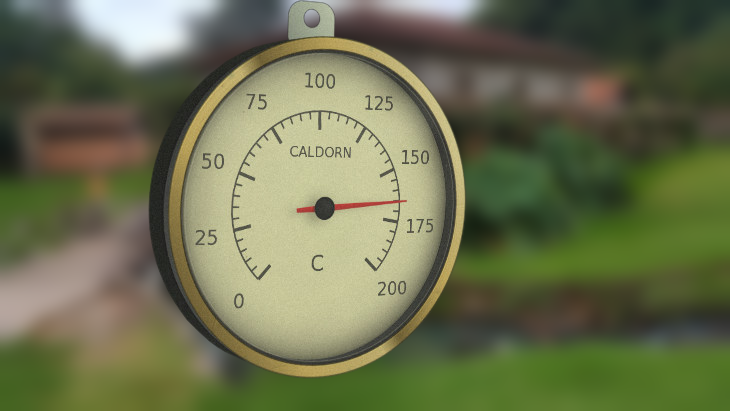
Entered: 165 °C
